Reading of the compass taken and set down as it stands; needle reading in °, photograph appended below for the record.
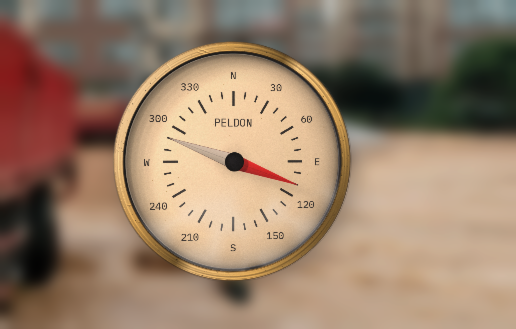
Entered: 110 °
